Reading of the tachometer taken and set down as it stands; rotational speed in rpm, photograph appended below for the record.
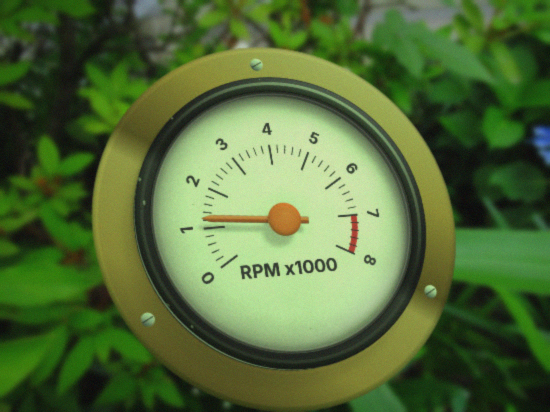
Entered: 1200 rpm
